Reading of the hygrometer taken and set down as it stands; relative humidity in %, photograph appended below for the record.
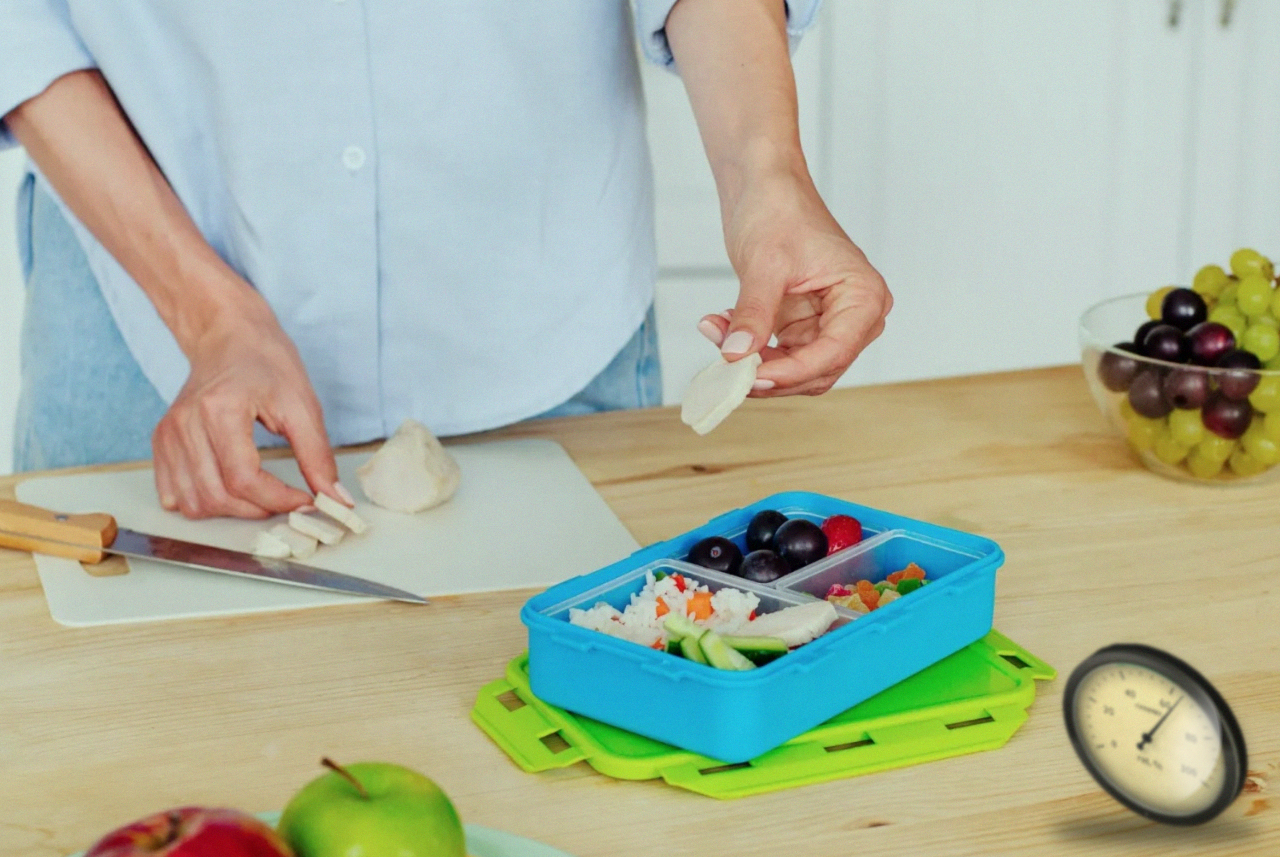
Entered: 64 %
